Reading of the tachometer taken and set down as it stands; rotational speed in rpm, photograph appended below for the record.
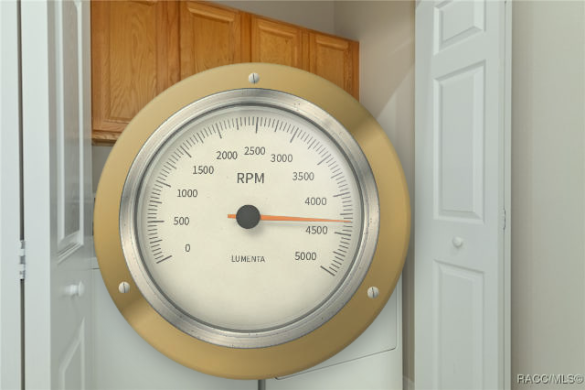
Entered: 4350 rpm
